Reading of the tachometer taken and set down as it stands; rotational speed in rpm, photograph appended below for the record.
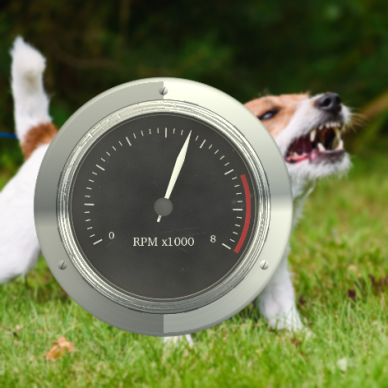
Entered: 4600 rpm
